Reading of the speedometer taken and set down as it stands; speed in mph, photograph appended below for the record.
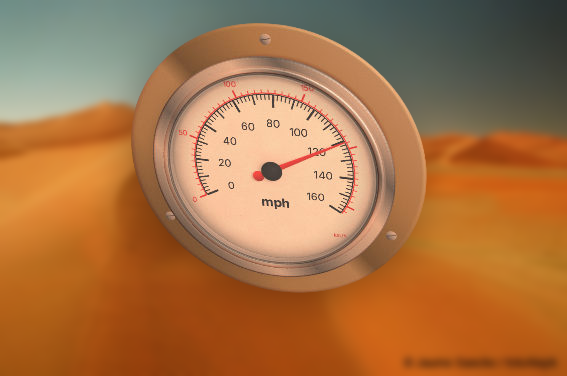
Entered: 120 mph
